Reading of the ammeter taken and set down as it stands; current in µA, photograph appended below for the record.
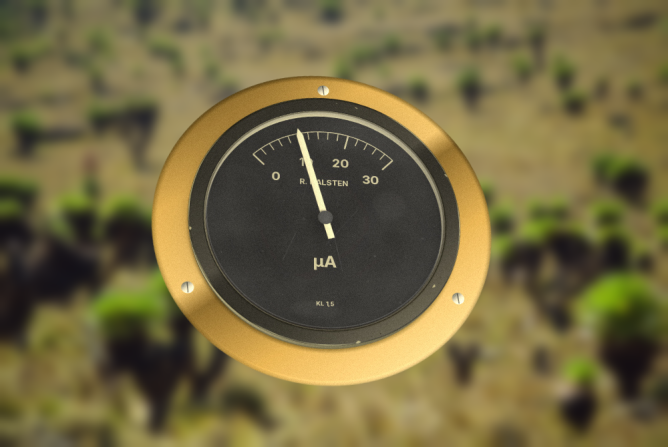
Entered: 10 µA
